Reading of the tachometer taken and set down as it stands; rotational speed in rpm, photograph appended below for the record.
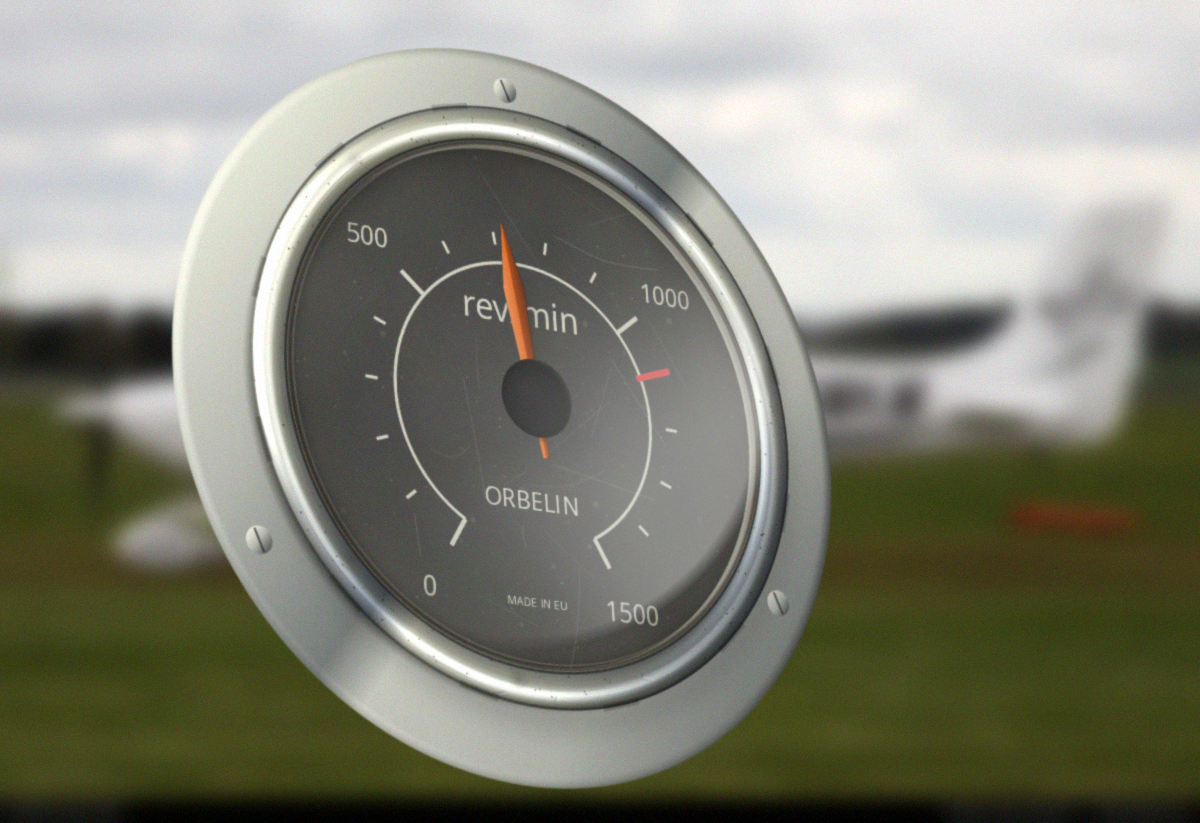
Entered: 700 rpm
